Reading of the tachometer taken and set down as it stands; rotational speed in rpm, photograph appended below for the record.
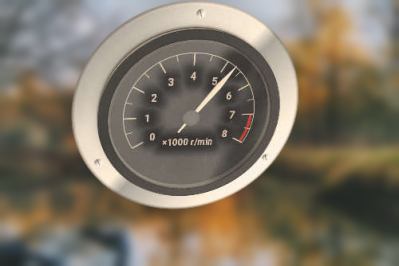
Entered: 5250 rpm
